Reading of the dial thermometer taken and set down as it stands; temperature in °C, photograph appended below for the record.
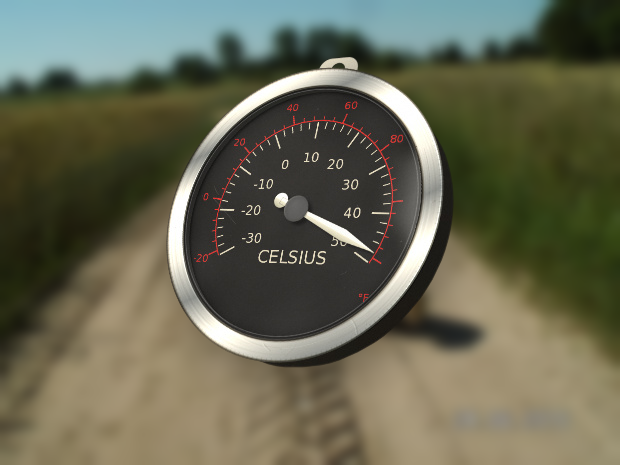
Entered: 48 °C
